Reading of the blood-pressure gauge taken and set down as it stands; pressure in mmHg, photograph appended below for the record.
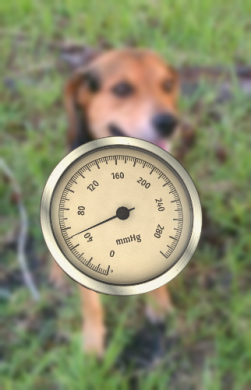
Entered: 50 mmHg
